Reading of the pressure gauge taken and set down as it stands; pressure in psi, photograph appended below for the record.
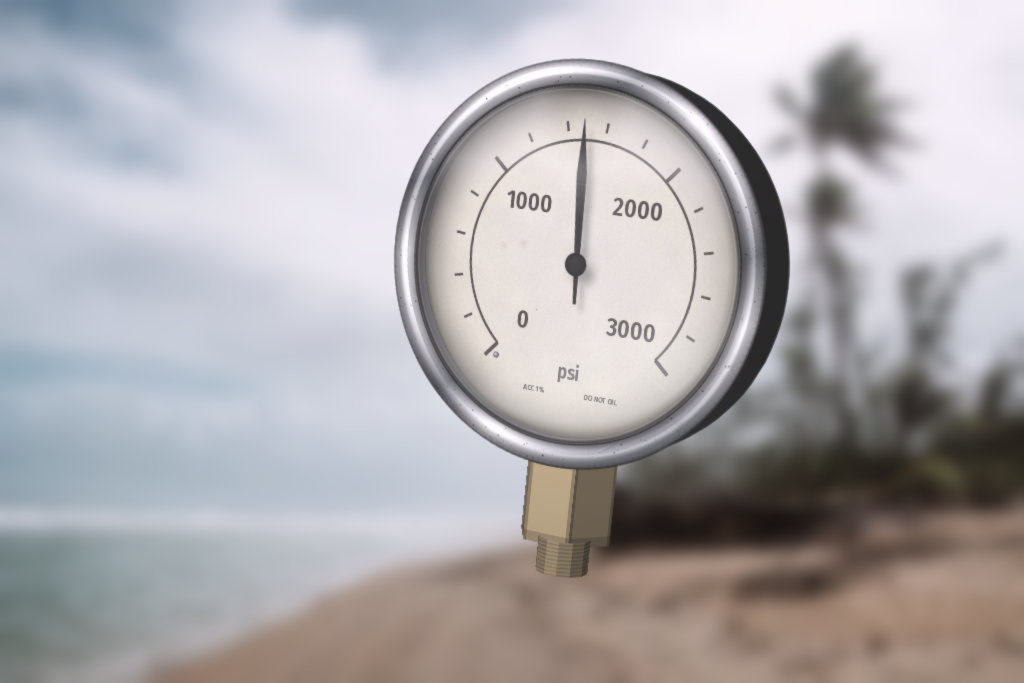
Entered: 1500 psi
